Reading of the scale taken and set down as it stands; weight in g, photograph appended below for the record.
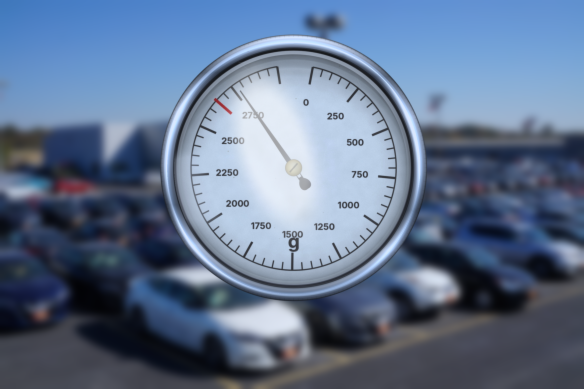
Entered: 2775 g
